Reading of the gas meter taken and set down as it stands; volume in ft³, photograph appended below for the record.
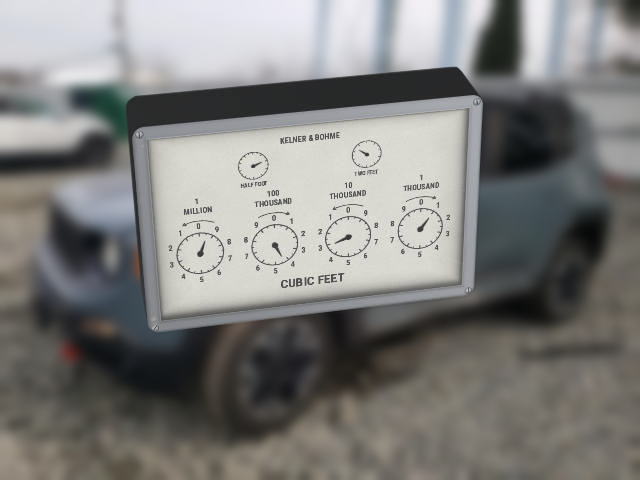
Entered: 943100 ft³
